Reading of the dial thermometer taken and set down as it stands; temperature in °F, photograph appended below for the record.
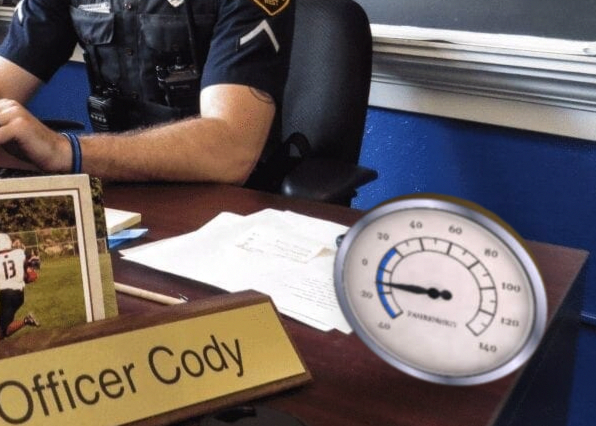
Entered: -10 °F
